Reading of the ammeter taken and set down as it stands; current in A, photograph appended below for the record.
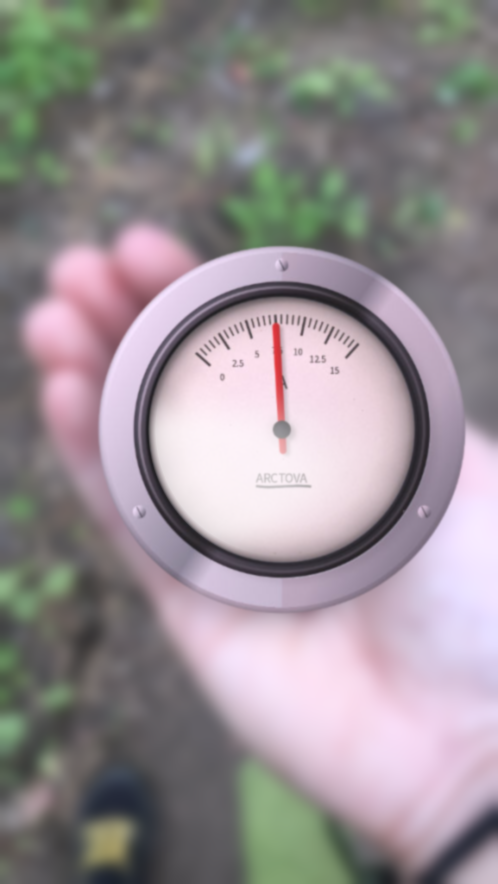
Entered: 7.5 A
